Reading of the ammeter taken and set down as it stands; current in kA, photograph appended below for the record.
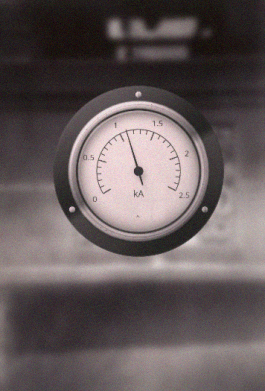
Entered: 1.1 kA
